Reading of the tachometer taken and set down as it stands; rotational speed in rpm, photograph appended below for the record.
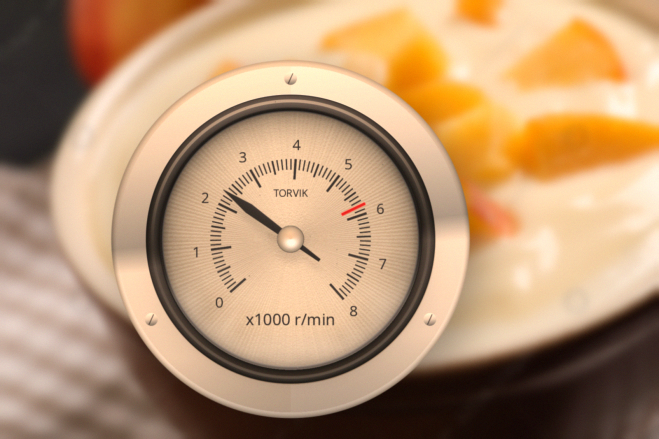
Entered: 2300 rpm
